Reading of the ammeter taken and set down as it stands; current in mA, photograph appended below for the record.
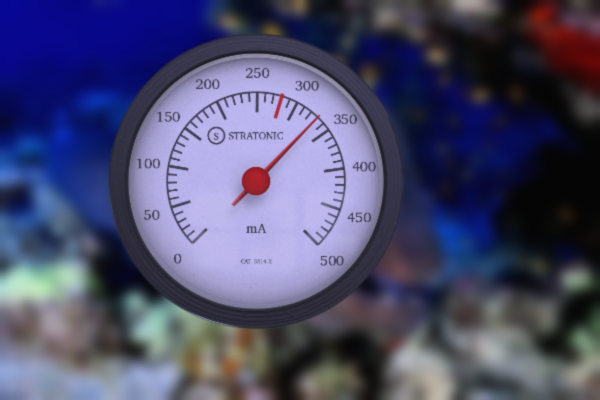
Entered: 330 mA
